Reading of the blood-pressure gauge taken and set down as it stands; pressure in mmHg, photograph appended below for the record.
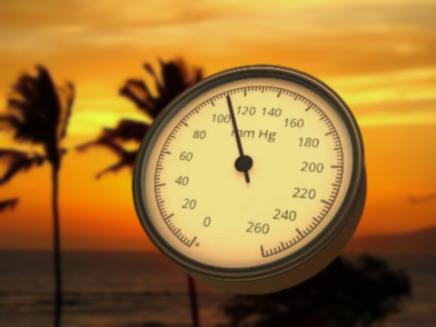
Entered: 110 mmHg
